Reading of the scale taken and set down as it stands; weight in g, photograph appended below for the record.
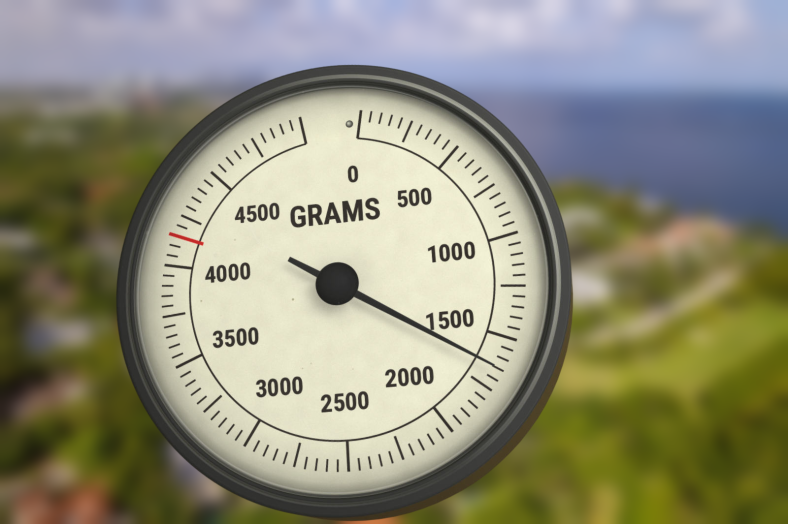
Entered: 1650 g
